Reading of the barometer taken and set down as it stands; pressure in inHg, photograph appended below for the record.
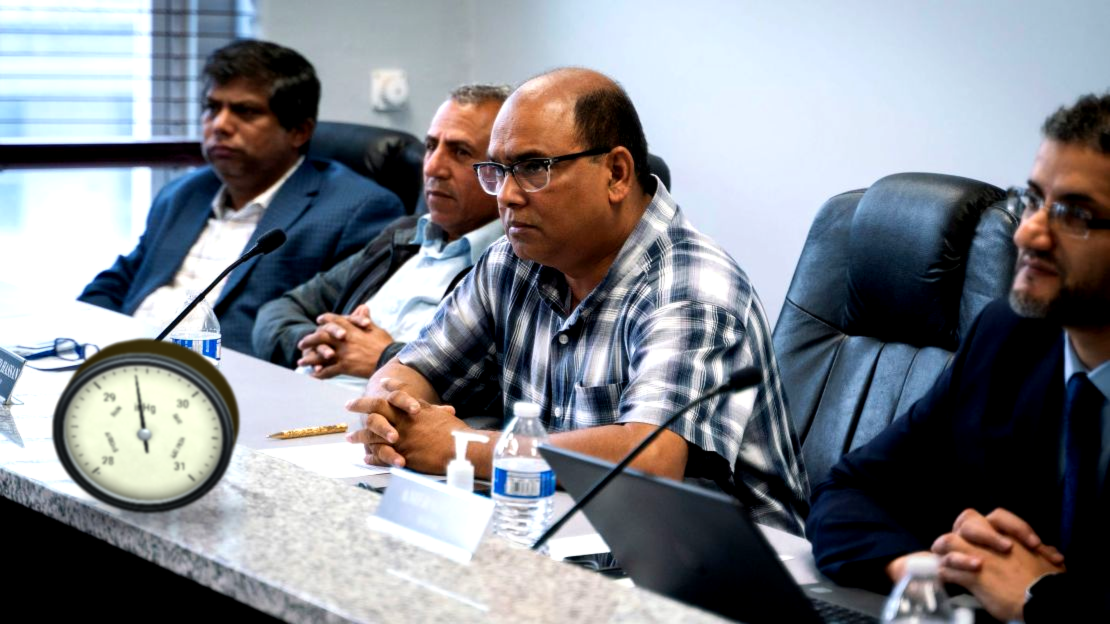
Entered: 29.4 inHg
